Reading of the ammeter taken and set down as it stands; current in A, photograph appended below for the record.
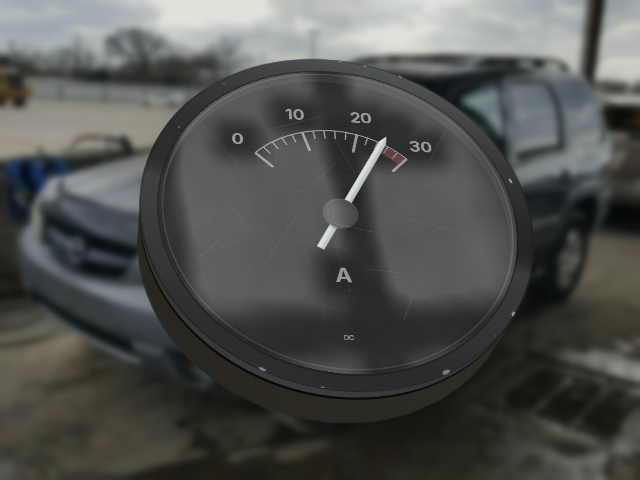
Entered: 25 A
